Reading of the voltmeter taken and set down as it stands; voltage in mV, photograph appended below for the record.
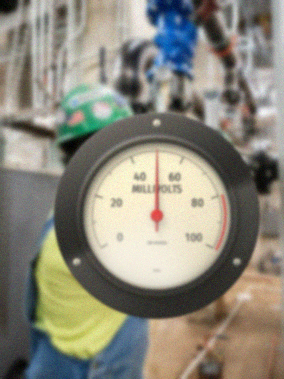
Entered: 50 mV
